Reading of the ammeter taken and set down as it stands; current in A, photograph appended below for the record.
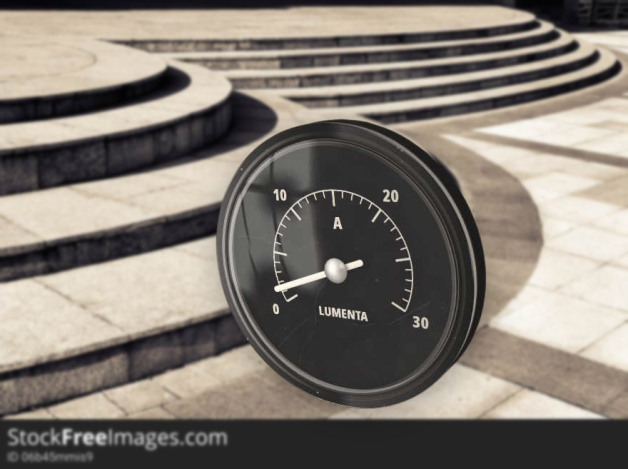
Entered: 1.5 A
